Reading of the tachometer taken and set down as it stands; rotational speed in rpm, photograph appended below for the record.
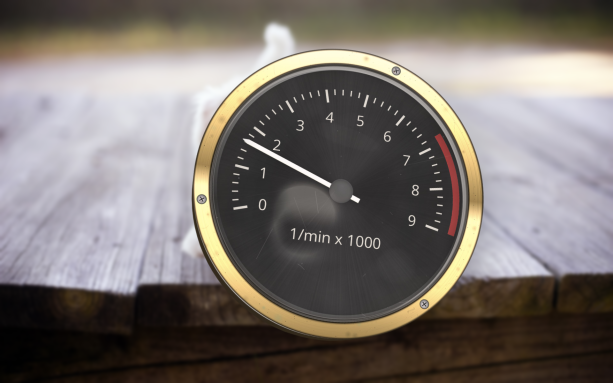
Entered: 1600 rpm
